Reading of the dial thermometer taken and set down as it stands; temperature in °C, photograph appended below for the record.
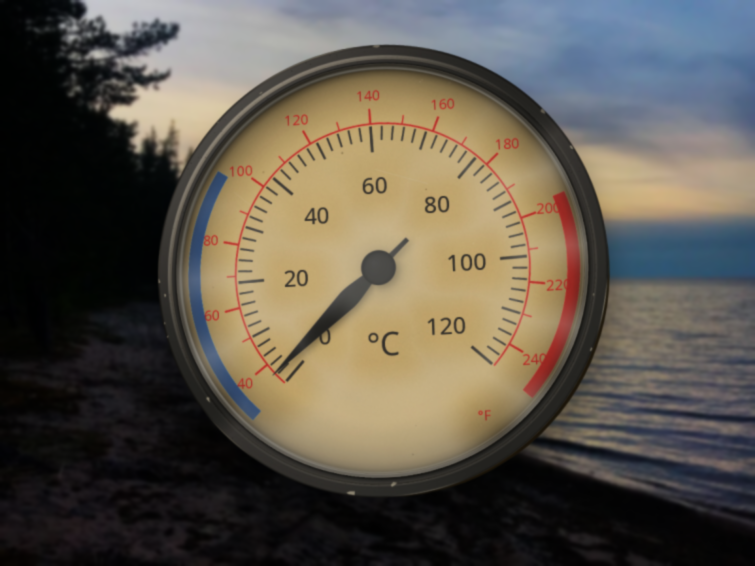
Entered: 2 °C
